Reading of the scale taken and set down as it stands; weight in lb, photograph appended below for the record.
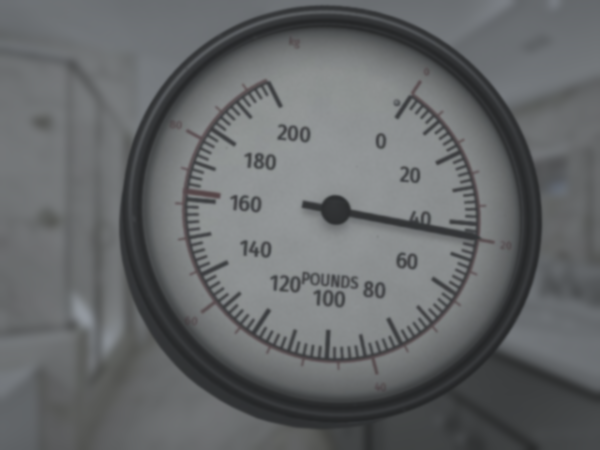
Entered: 44 lb
